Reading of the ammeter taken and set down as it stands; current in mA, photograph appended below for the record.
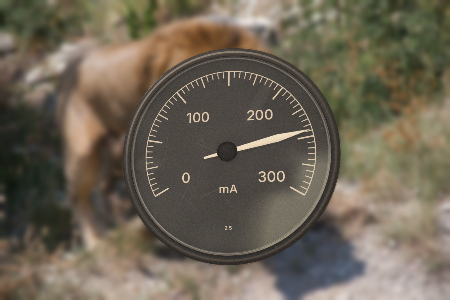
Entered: 245 mA
